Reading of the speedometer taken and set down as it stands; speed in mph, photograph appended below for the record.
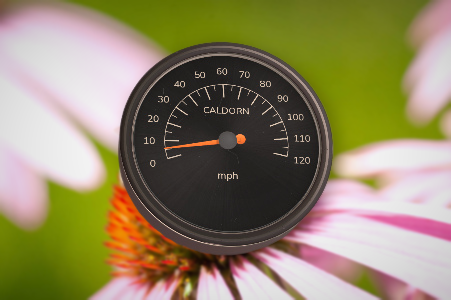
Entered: 5 mph
